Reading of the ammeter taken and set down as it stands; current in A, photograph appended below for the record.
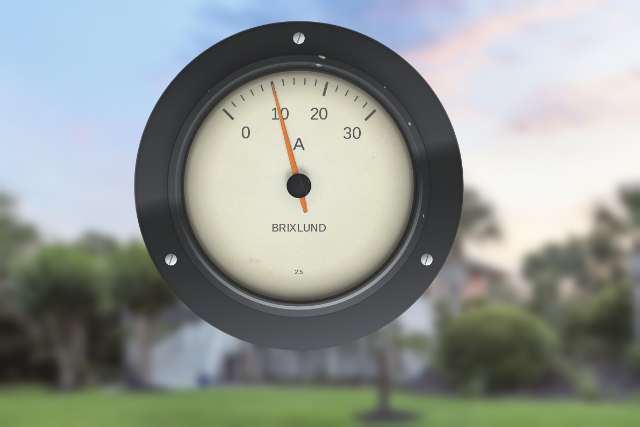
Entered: 10 A
